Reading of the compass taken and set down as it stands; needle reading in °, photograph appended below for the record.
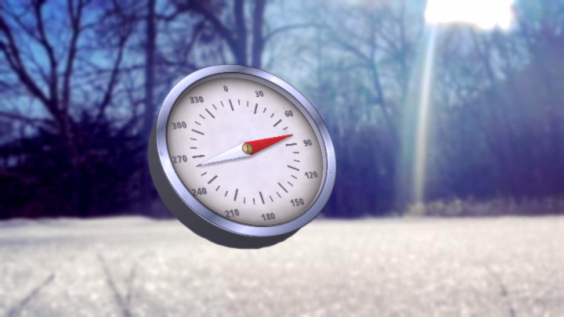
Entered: 80 °
